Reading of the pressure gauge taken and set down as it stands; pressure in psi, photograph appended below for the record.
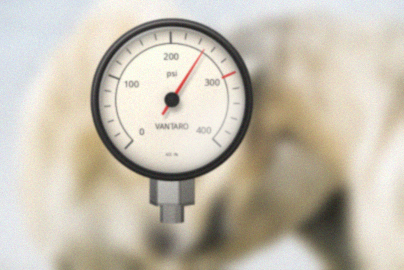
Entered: 250 psi
